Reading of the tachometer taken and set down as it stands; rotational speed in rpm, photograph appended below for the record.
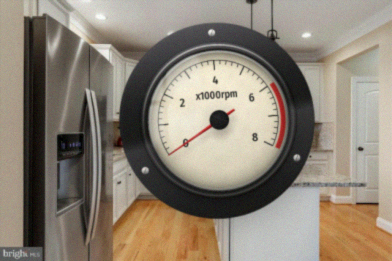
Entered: 0 rpm
